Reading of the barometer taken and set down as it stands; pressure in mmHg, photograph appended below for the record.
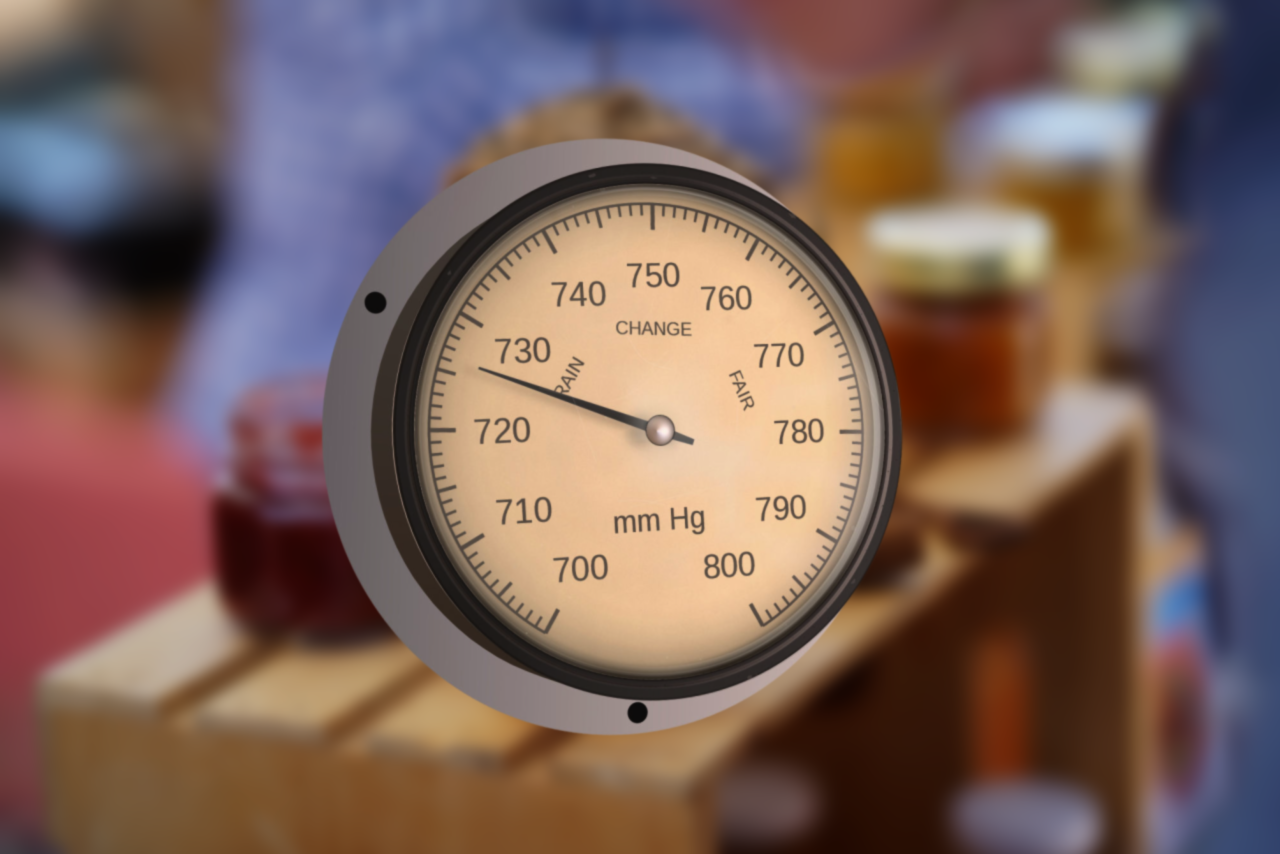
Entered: 726 mmHg
